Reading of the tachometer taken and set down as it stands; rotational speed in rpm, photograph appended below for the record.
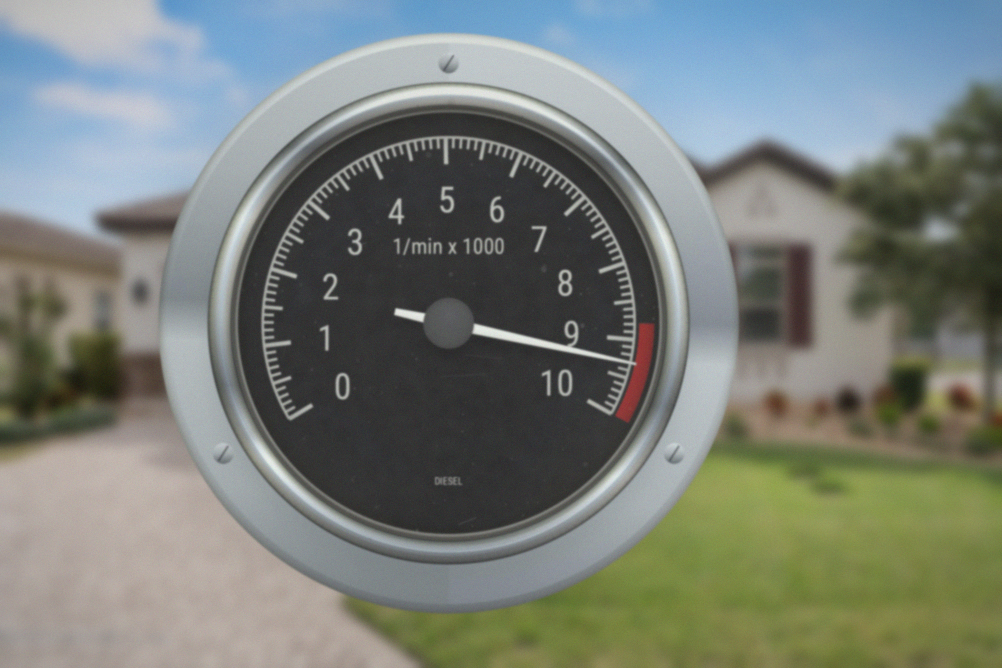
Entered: 9300 rpm
